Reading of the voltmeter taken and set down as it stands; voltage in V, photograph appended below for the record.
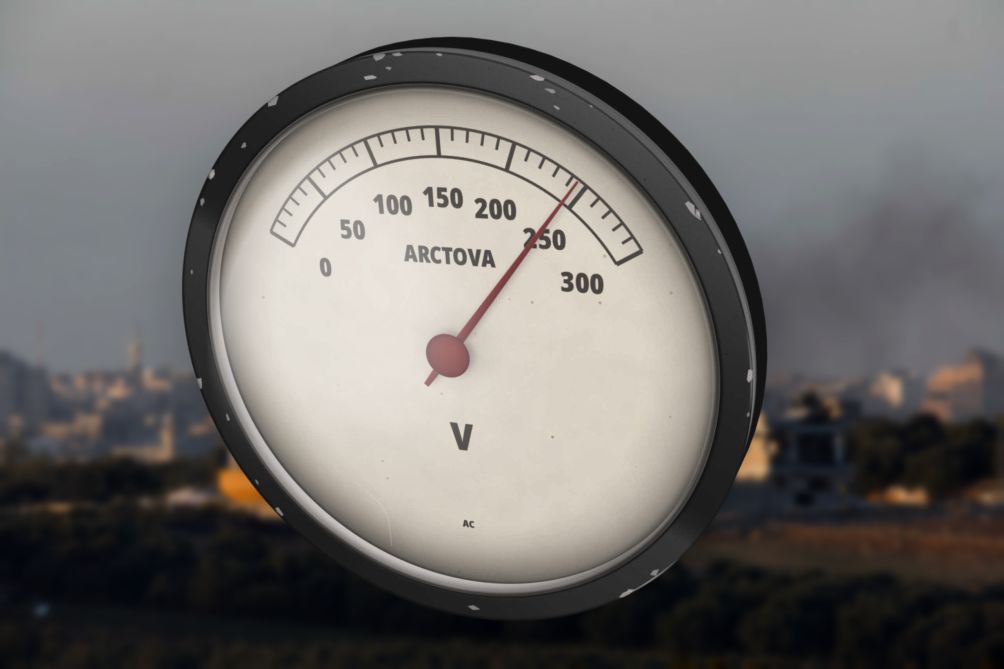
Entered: 245 V
